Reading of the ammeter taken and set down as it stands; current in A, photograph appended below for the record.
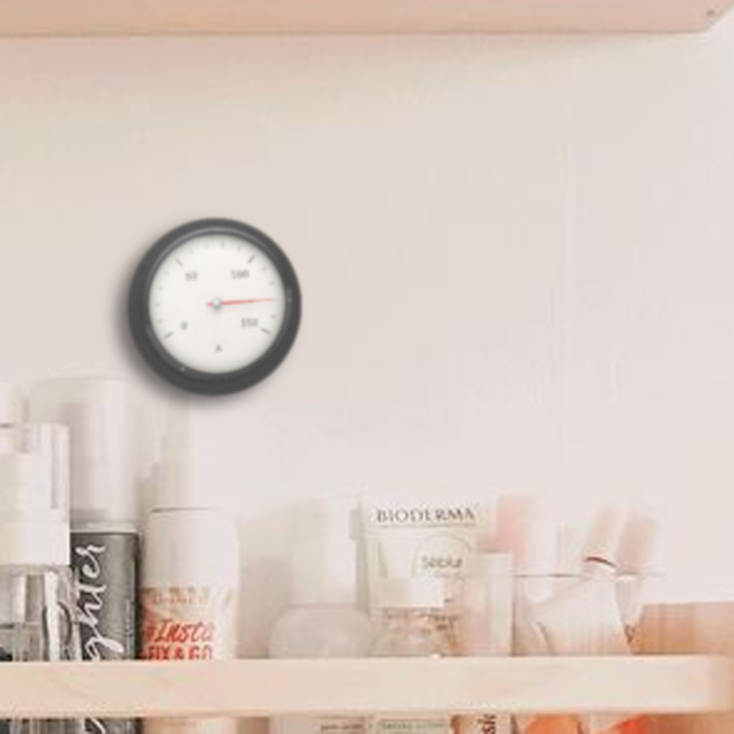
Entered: 130 A
